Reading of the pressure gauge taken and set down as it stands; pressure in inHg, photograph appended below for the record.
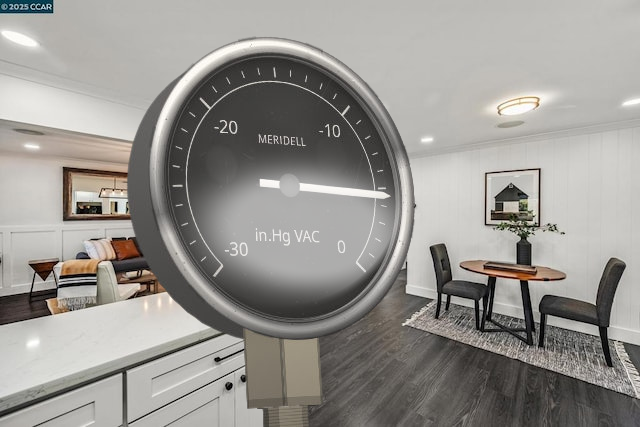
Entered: -4.5 inHg
